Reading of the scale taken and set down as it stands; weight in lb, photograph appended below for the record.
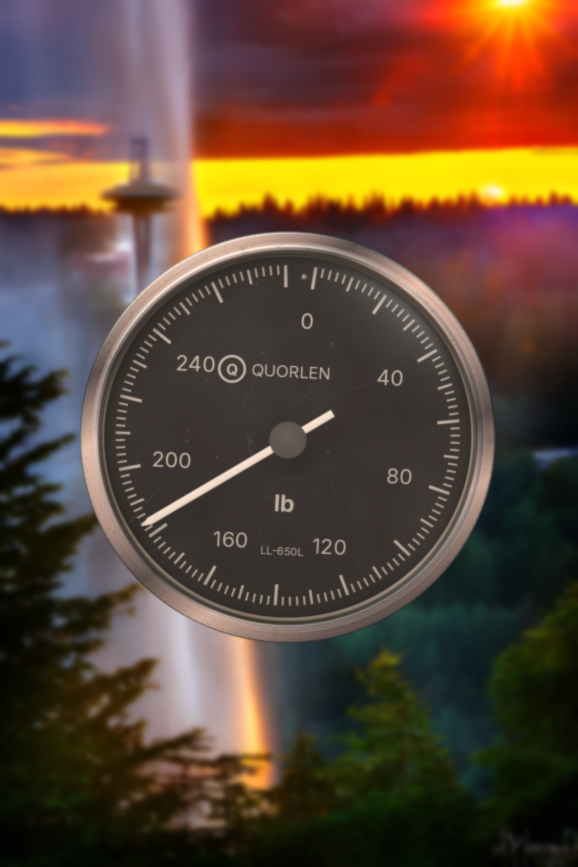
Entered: 184 lb
